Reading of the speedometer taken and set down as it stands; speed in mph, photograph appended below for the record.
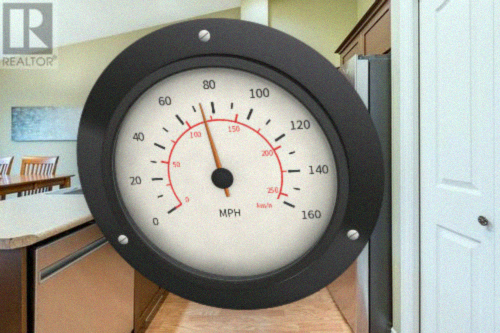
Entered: 75 mph
